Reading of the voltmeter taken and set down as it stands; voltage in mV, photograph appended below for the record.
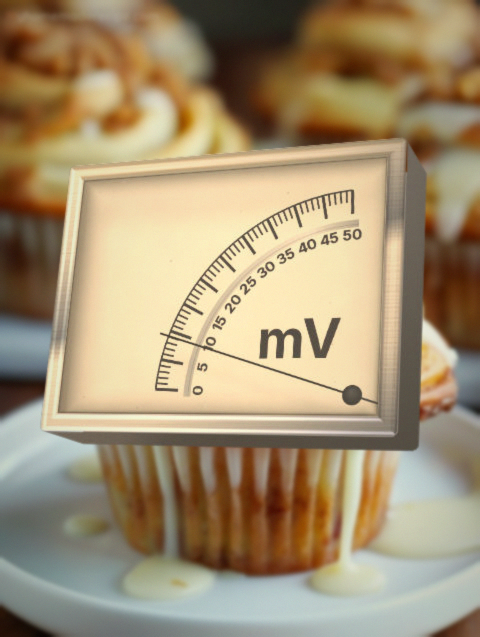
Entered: 9 mV
